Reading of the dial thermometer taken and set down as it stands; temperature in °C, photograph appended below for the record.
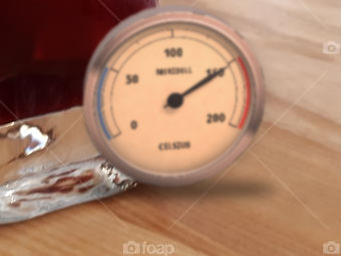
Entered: 150 °C
